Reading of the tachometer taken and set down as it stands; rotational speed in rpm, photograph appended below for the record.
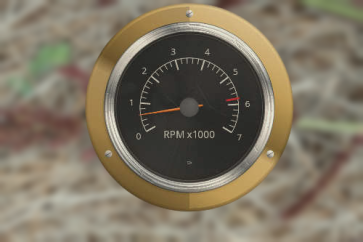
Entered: 600 rpm
